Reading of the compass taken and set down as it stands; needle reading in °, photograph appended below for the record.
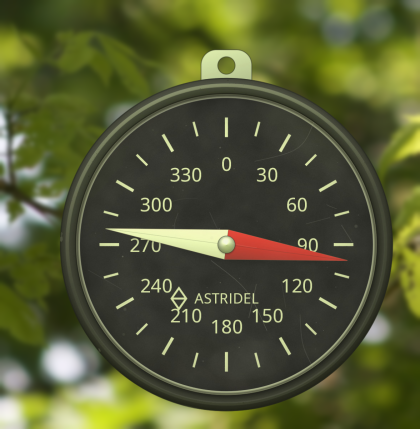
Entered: 97.5 °
